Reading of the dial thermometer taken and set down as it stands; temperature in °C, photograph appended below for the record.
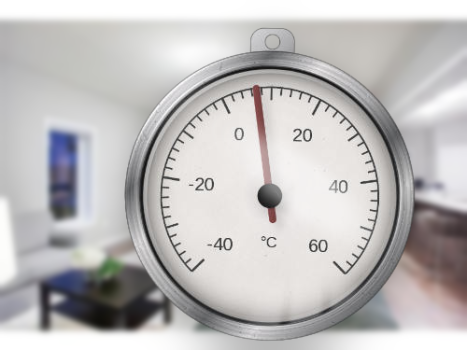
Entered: 7 °C
